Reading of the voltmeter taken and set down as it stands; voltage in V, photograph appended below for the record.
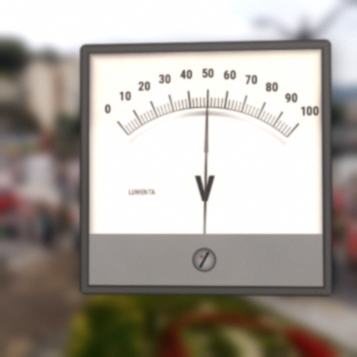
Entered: 50 V
